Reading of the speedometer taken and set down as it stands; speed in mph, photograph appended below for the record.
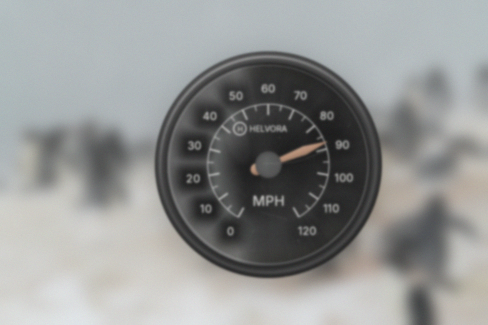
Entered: 87.5 mph
